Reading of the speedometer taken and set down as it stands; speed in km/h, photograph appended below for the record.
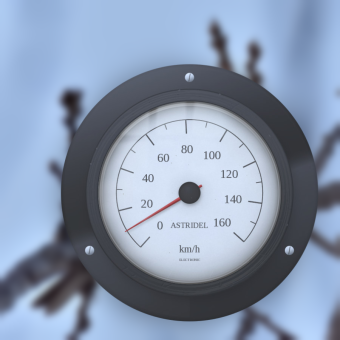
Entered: 10 km/h
